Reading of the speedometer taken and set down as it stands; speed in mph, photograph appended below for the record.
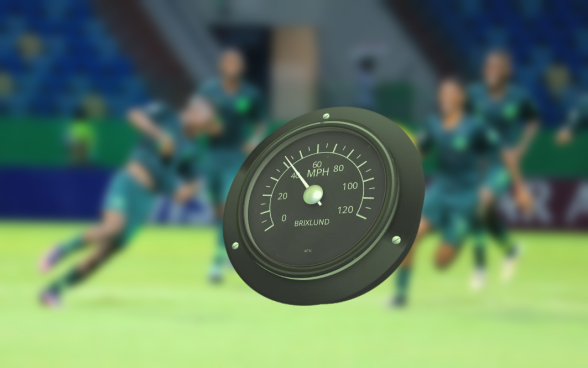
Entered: 42.5 mph
